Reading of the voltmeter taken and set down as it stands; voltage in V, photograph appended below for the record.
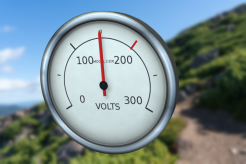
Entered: 150 V
